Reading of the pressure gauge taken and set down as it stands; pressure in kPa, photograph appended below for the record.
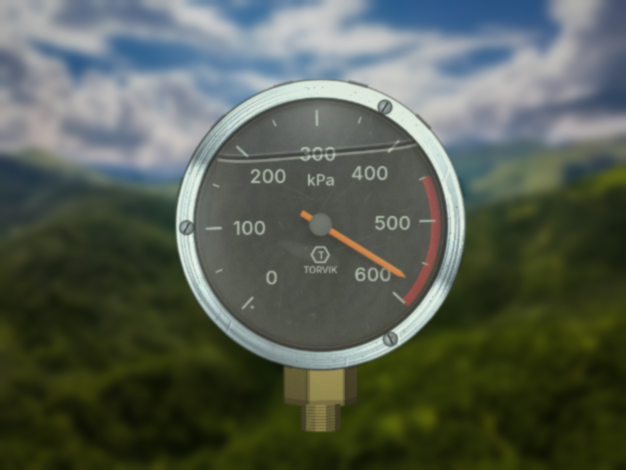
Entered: 575 kPa
